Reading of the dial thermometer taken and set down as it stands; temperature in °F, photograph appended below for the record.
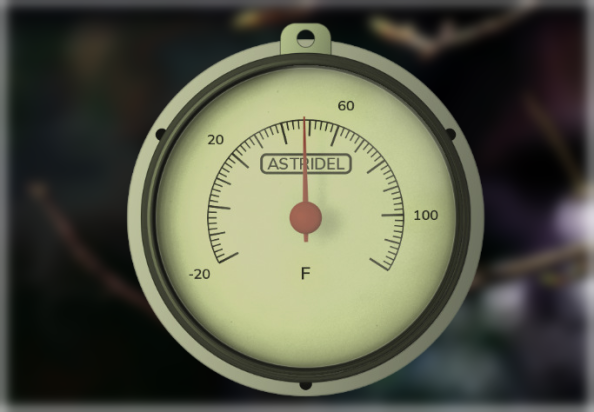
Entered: 48 °F
